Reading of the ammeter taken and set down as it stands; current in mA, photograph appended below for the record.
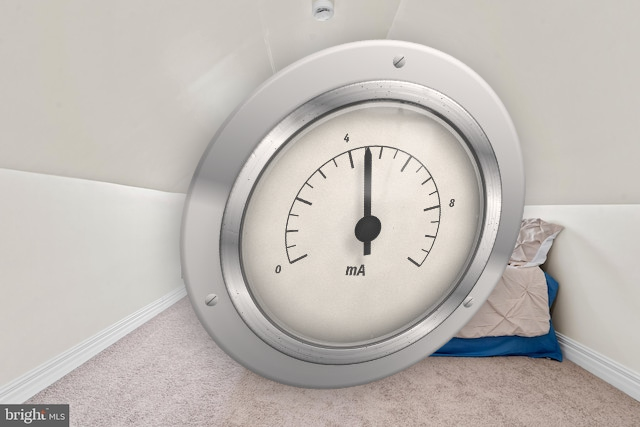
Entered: 4.5 mA
